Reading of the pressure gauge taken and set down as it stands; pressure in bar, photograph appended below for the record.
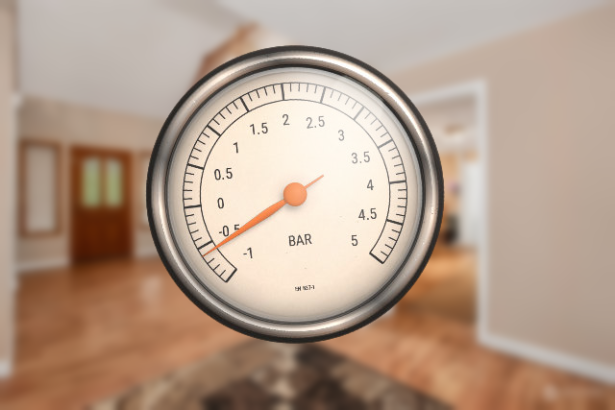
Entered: -0.6 bar
